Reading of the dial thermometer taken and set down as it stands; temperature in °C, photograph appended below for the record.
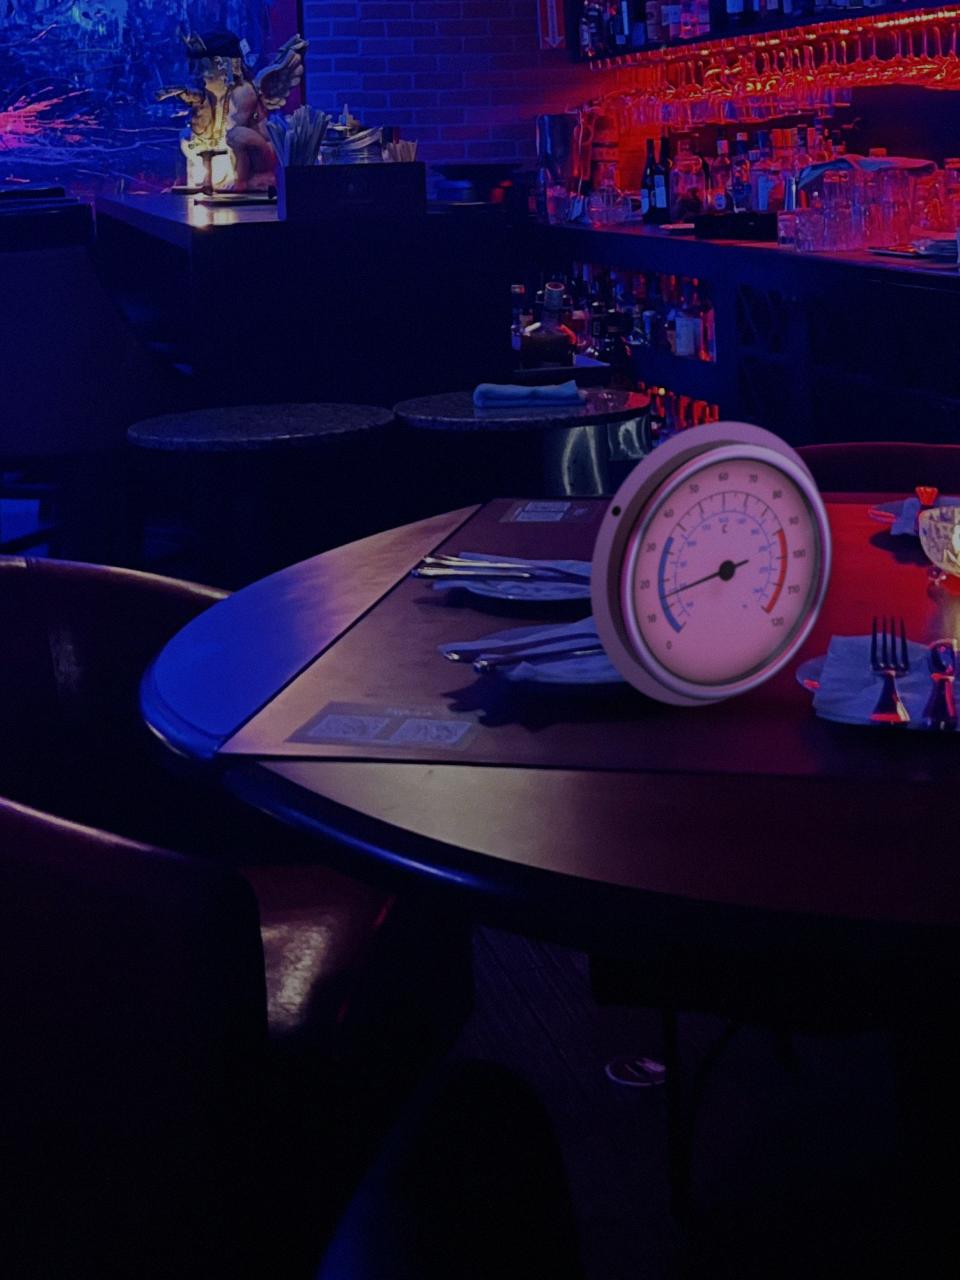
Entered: 15 °C
